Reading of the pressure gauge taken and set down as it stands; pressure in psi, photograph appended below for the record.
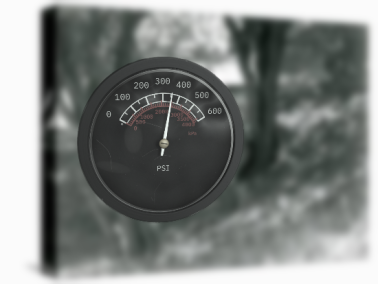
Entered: 350 psi
